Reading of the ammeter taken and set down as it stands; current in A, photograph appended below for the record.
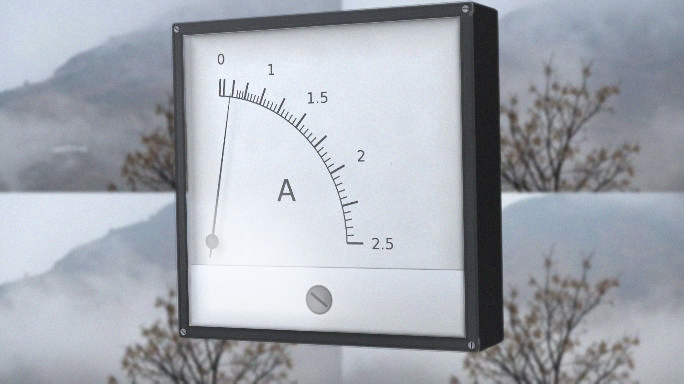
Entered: 0.5 A
